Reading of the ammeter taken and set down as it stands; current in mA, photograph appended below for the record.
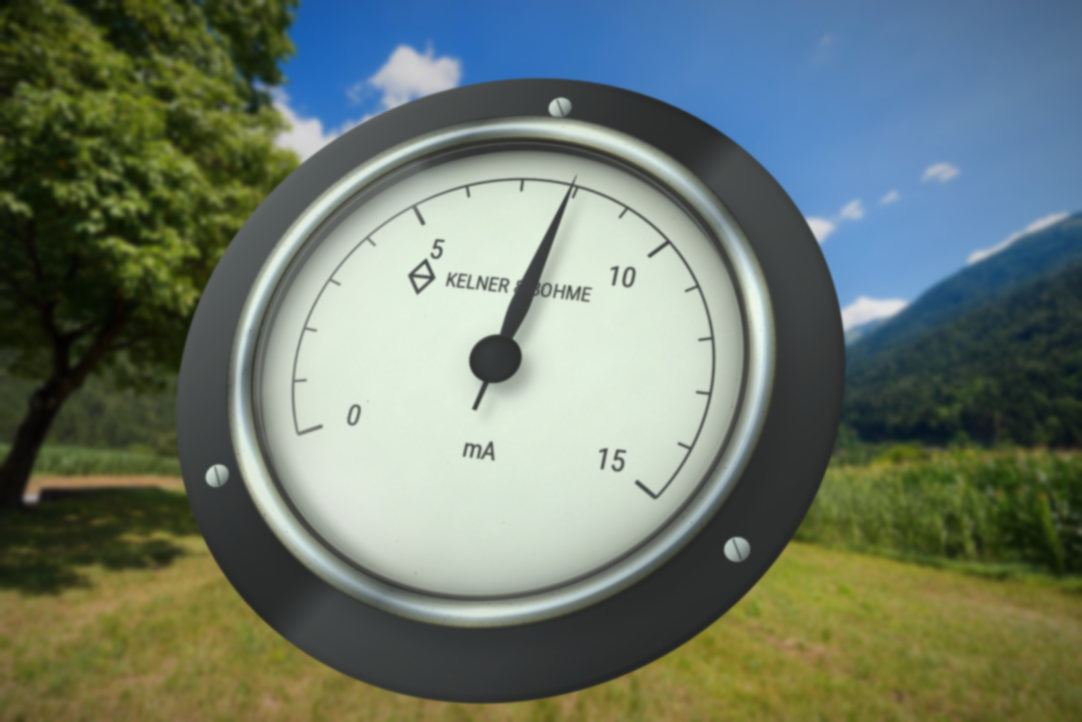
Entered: 8 mA
